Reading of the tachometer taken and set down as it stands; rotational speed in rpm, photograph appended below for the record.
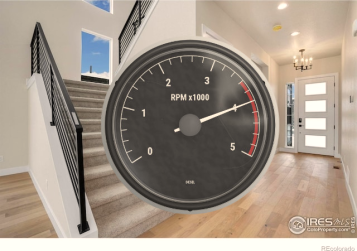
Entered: 4000 rpm
